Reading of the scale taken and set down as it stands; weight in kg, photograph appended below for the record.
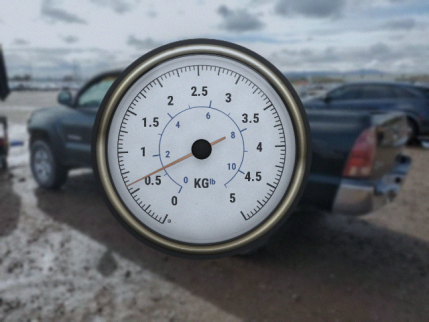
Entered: 0.6 kg
